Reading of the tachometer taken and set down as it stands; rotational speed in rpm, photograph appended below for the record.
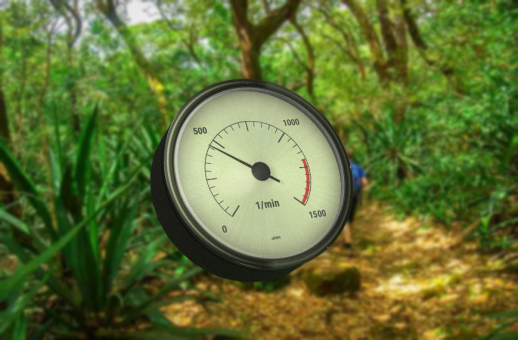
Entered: 450 rpm
